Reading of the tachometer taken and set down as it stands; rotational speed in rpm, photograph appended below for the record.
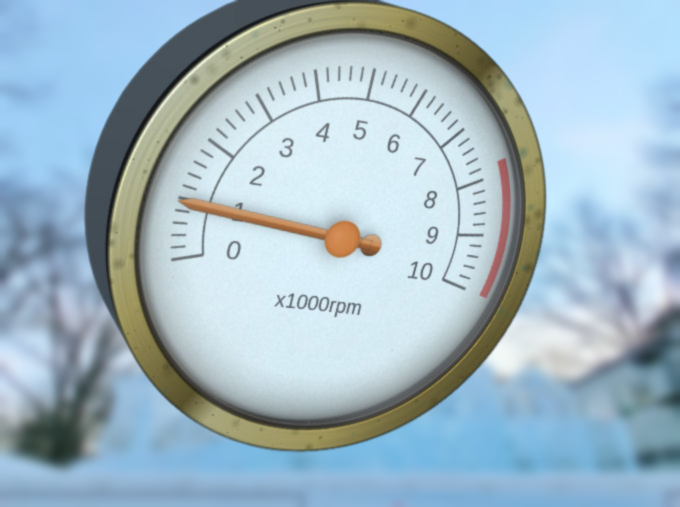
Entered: 1000 rpm
